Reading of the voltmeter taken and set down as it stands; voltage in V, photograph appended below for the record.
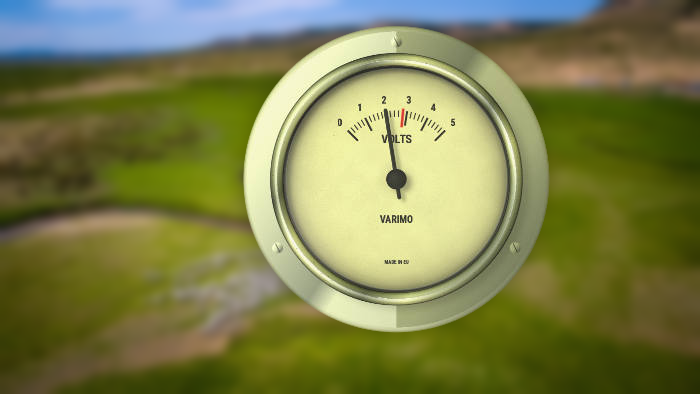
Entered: 2 V
